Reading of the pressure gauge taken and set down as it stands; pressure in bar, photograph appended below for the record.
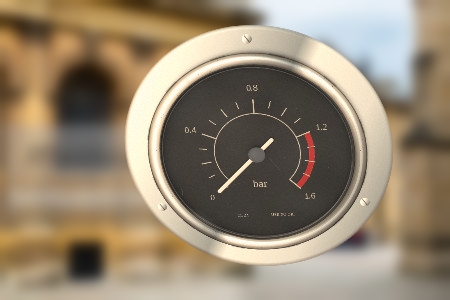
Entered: 0 bar
